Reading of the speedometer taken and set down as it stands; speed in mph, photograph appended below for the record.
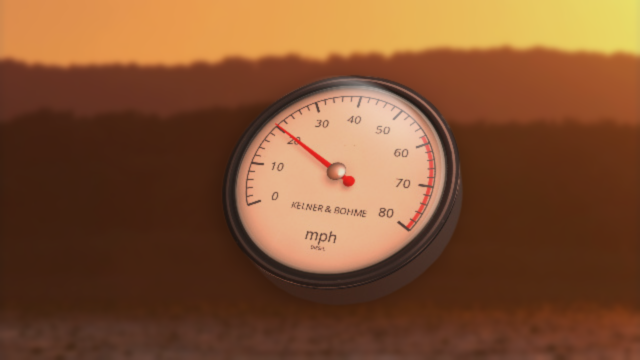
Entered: 20 mph
